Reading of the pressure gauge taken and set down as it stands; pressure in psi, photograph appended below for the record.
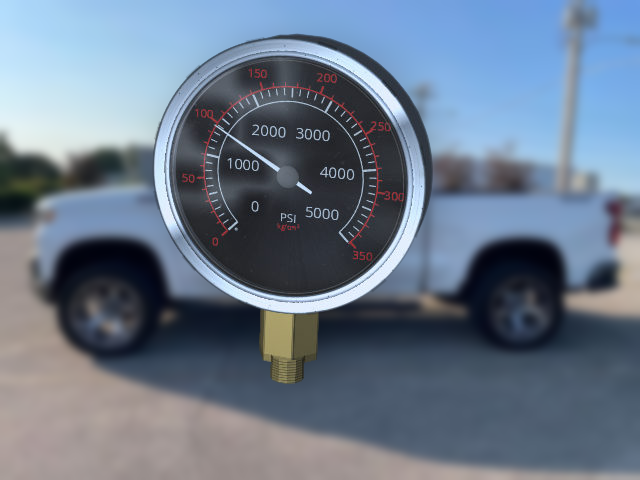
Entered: 1400 psi
